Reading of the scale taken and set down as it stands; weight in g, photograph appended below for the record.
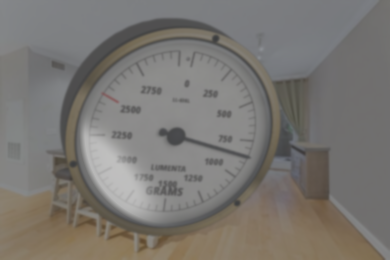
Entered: 850 g
